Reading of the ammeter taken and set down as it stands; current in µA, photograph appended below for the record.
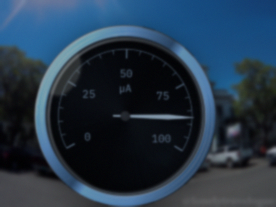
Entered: 87.5 µA
